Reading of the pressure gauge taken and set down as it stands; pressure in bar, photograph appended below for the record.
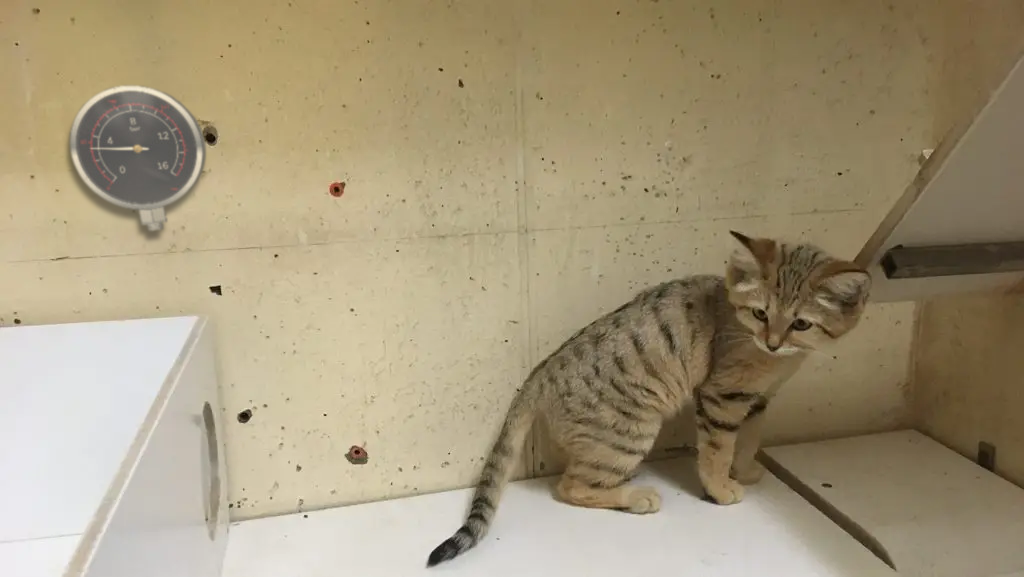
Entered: 3 bar
